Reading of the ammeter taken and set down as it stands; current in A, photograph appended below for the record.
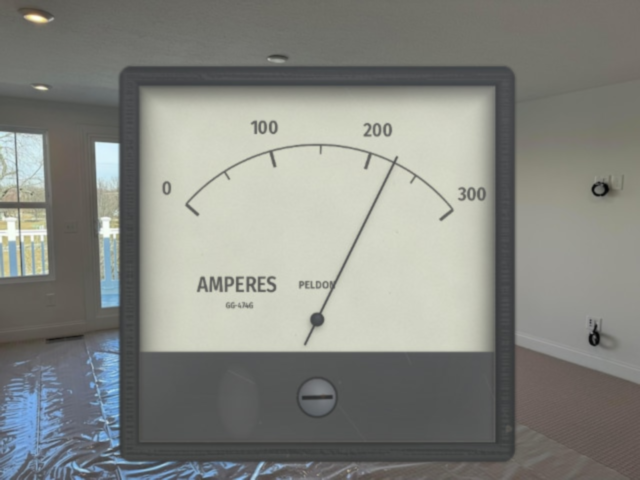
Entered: 225 A
